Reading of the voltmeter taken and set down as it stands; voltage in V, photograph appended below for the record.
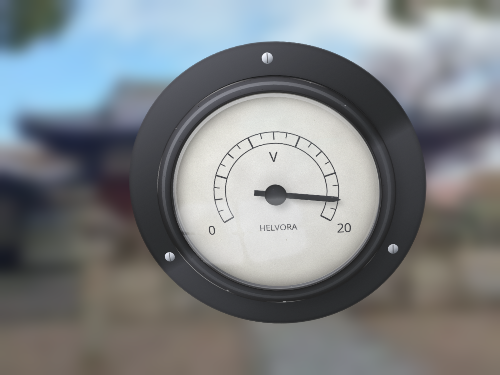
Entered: 18 V
